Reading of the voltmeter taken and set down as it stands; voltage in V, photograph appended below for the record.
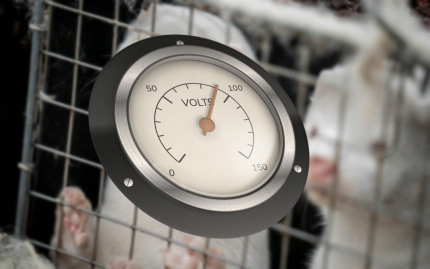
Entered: 90 V
